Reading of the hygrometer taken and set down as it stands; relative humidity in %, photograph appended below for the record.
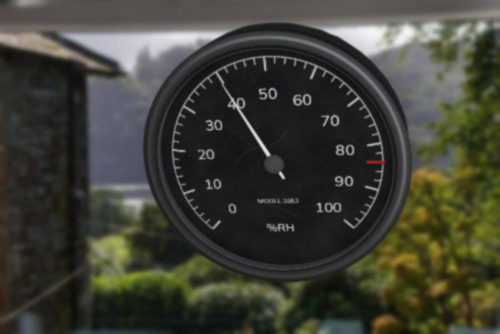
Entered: 40 %
